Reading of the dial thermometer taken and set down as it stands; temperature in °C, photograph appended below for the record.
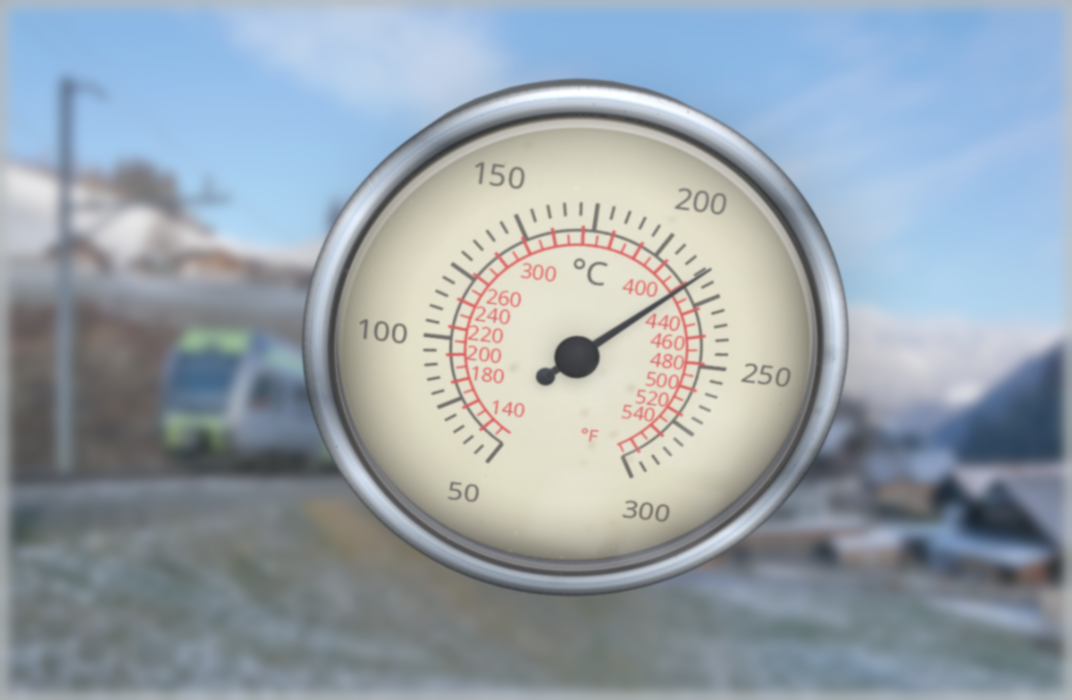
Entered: 215 °C
